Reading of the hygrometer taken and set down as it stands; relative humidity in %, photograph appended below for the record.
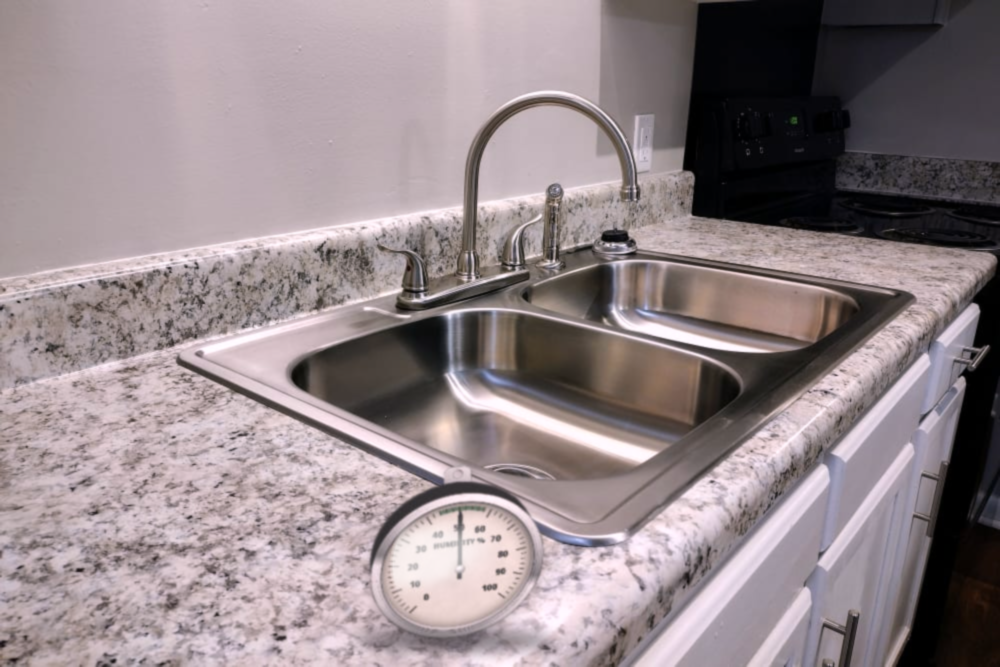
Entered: 50 %
